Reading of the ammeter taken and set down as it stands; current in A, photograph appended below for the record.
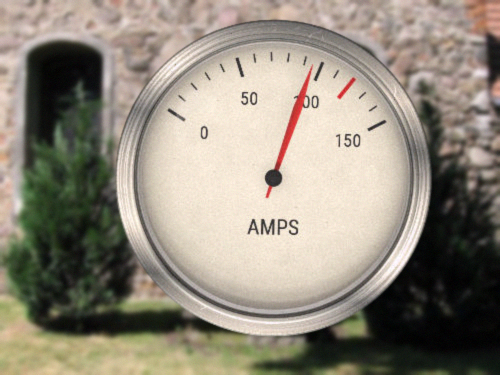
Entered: 95 A
